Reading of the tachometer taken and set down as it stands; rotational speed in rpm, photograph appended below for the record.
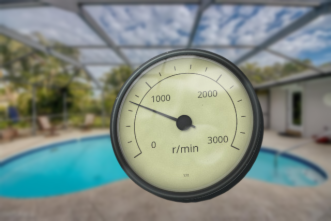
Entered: 700 rpm
